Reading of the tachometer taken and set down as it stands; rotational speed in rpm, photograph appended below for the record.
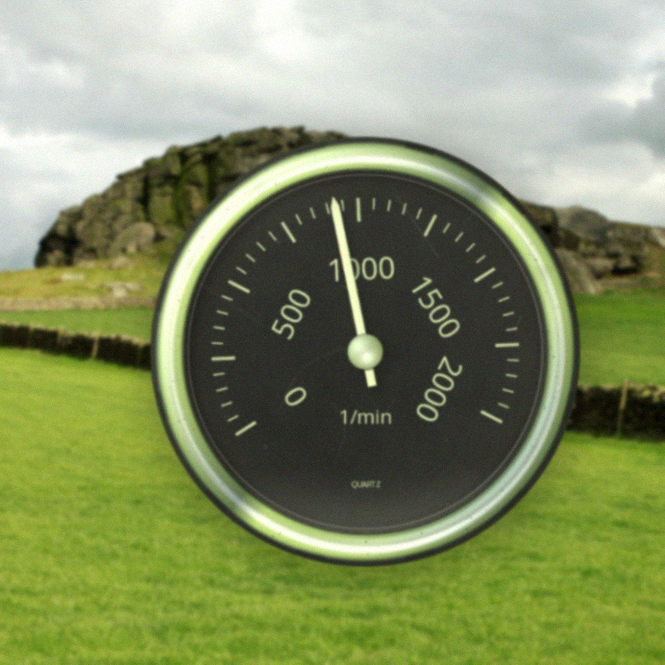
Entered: 925 rpm
